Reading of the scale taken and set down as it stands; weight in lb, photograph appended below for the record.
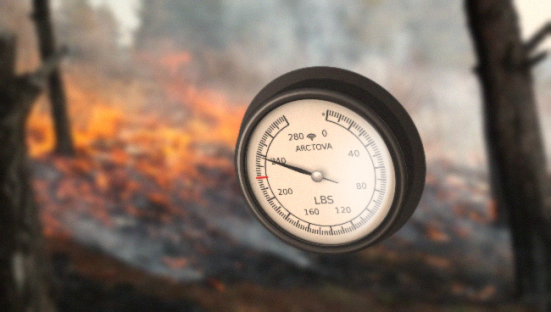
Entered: 240 lb
